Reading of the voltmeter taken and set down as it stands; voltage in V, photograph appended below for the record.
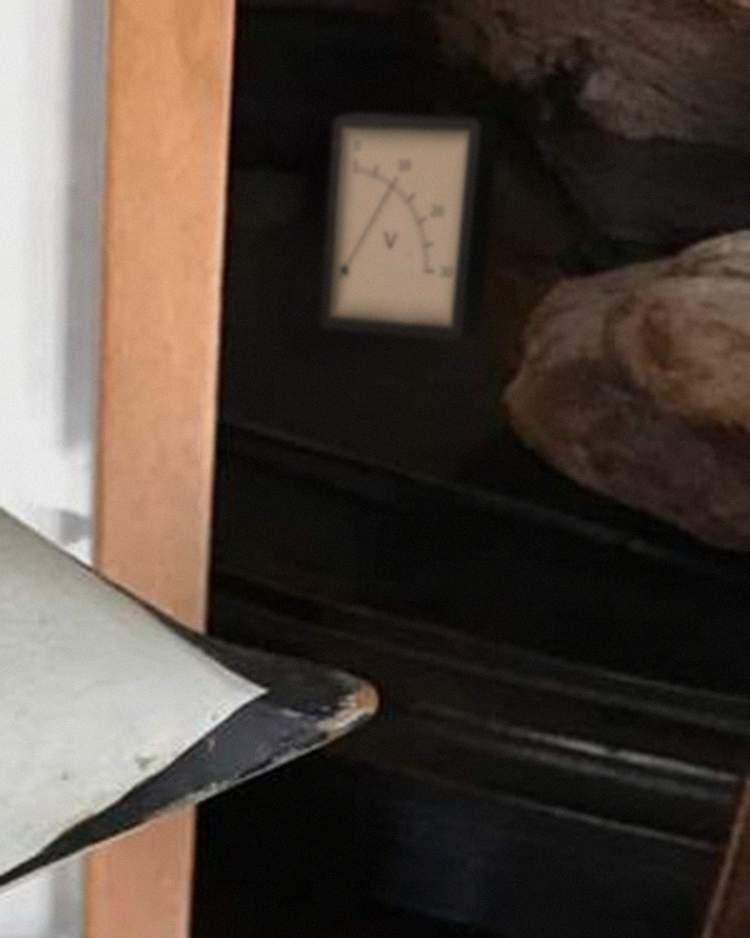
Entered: 10 V
